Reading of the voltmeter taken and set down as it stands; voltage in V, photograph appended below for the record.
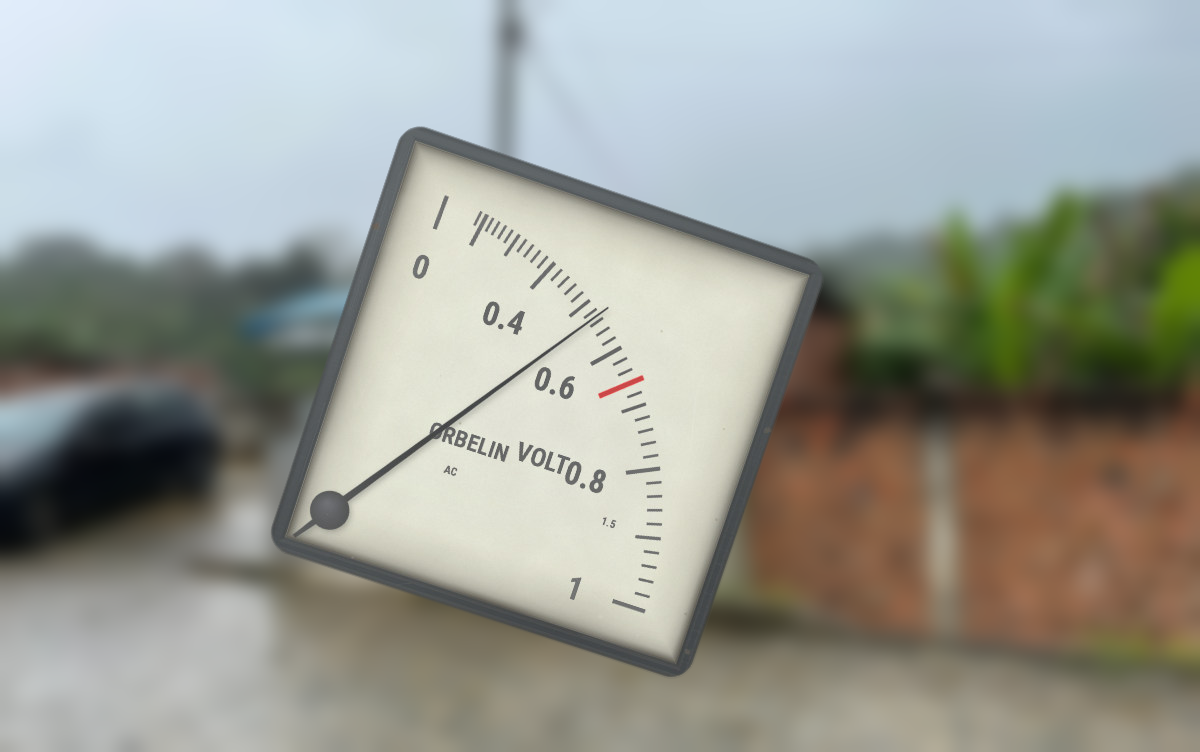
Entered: 0.53 V
